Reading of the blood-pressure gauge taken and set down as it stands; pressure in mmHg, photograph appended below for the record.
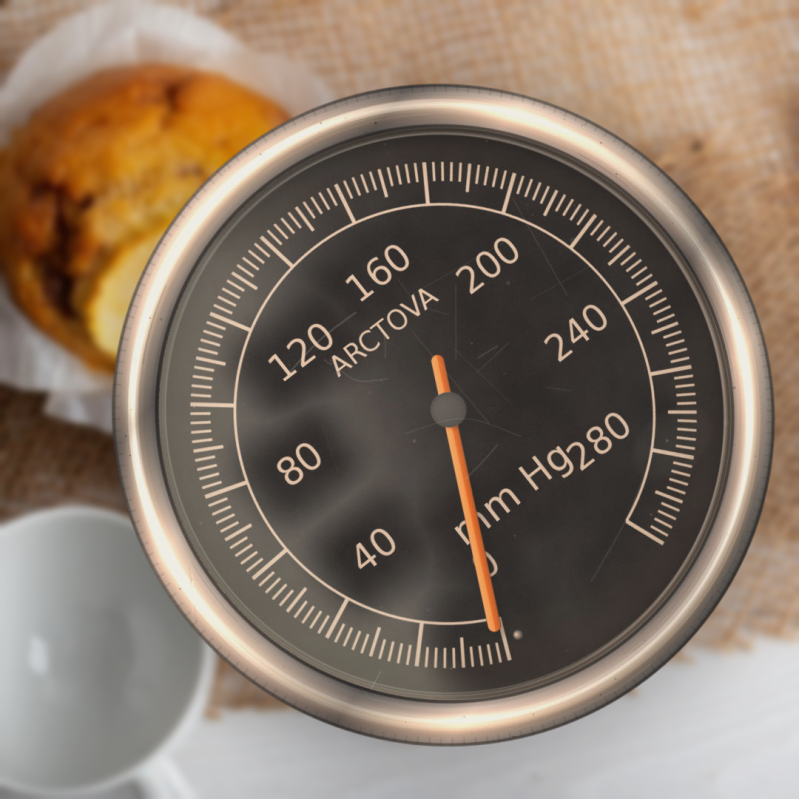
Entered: 2 mmHg
